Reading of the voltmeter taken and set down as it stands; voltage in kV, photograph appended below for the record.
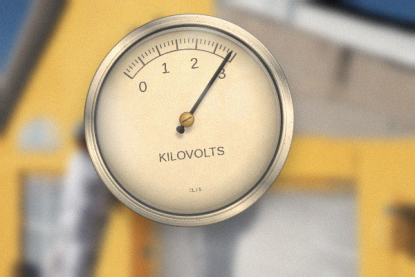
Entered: 2.9 kV
